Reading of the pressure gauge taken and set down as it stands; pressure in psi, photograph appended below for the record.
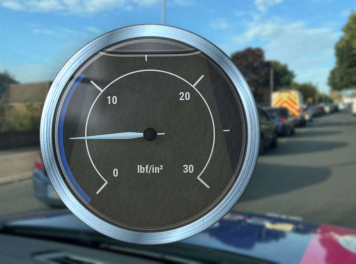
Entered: 5 psi
